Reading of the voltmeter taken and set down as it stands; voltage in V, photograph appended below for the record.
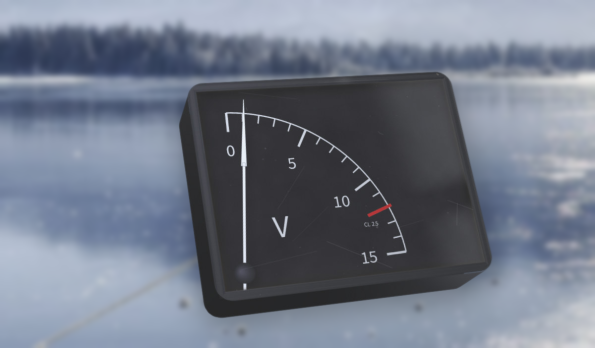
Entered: 1 V
